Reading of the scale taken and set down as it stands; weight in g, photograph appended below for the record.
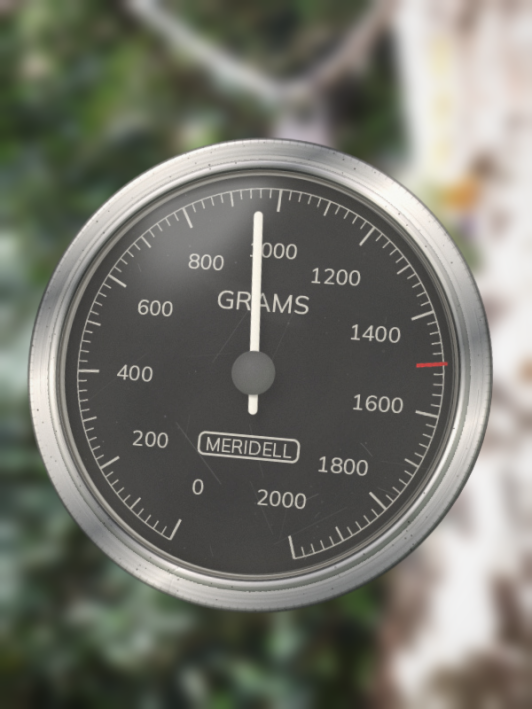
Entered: 960 g
